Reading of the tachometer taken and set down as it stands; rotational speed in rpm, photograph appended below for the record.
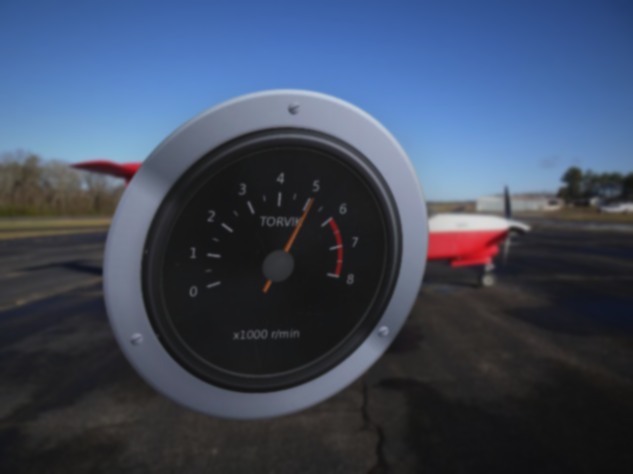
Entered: 5000 rpm
